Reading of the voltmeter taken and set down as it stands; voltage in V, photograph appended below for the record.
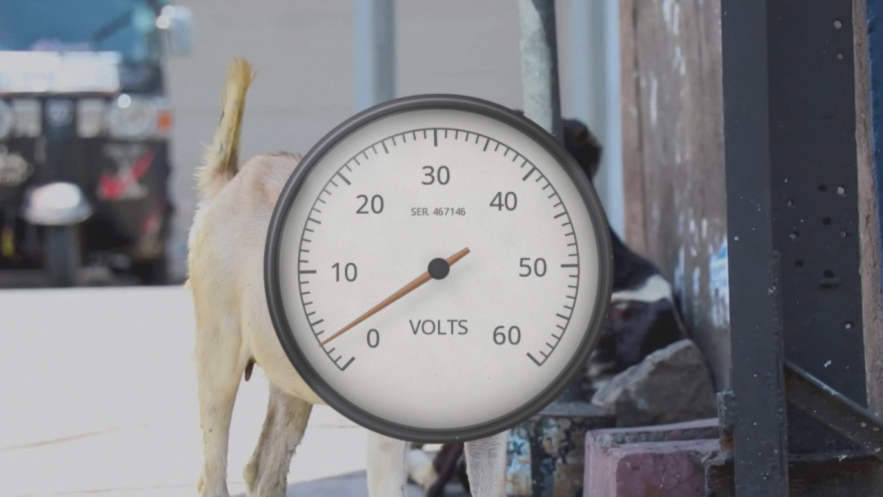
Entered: 3 V
